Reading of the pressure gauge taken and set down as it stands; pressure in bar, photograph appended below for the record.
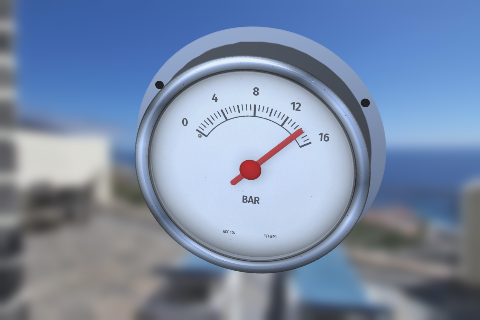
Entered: 14 bar
